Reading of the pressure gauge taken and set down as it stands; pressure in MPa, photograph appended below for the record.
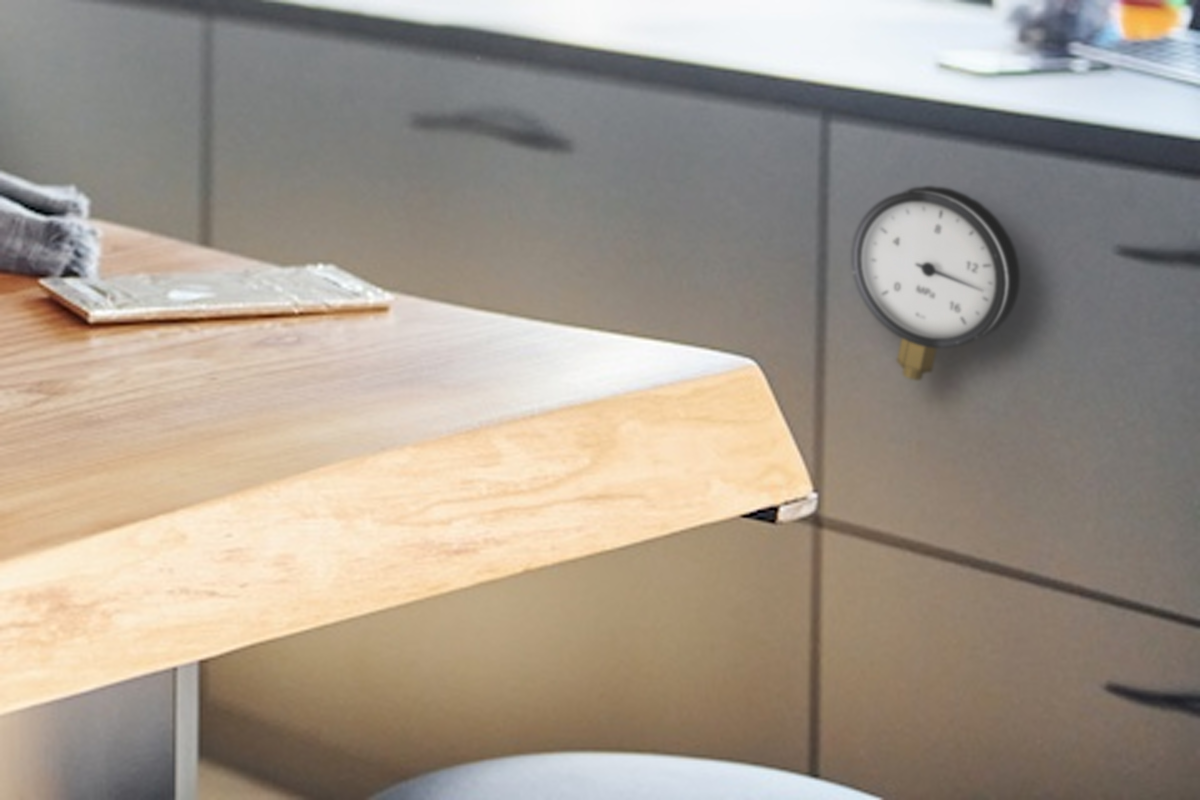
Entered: 13.5 MPa
